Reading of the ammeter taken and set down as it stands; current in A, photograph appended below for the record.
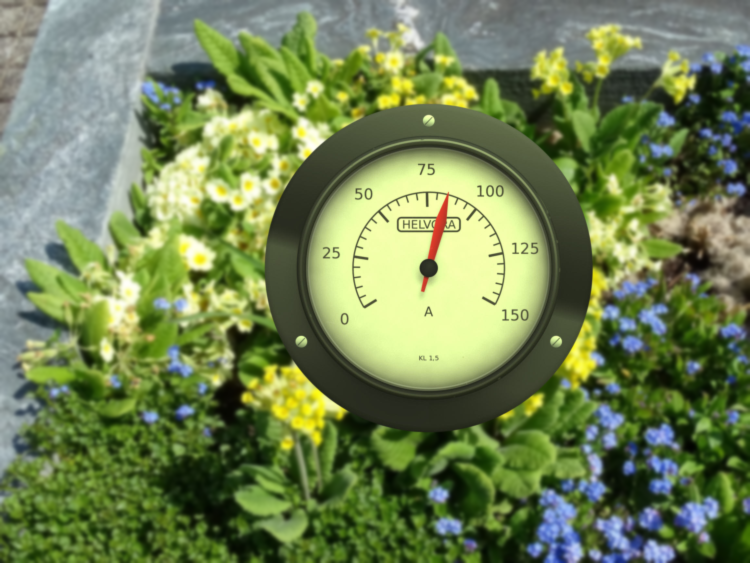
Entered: 85 A
